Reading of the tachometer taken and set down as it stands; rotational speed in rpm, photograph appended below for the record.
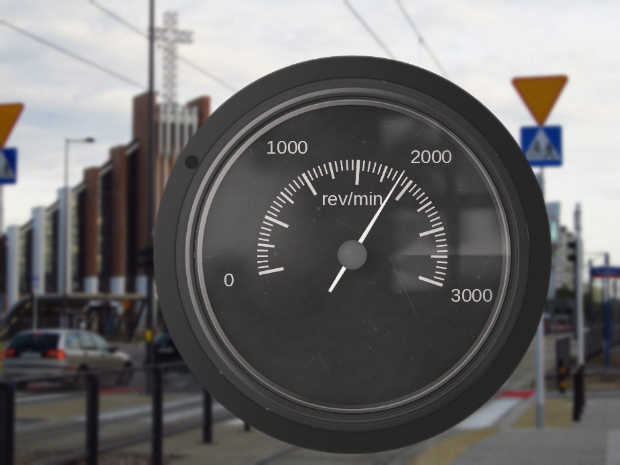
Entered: 1900 rpm
